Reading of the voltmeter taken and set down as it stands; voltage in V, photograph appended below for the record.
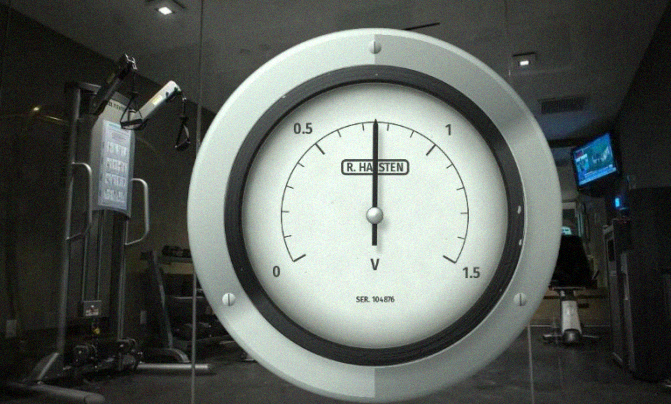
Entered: 0.75 V
